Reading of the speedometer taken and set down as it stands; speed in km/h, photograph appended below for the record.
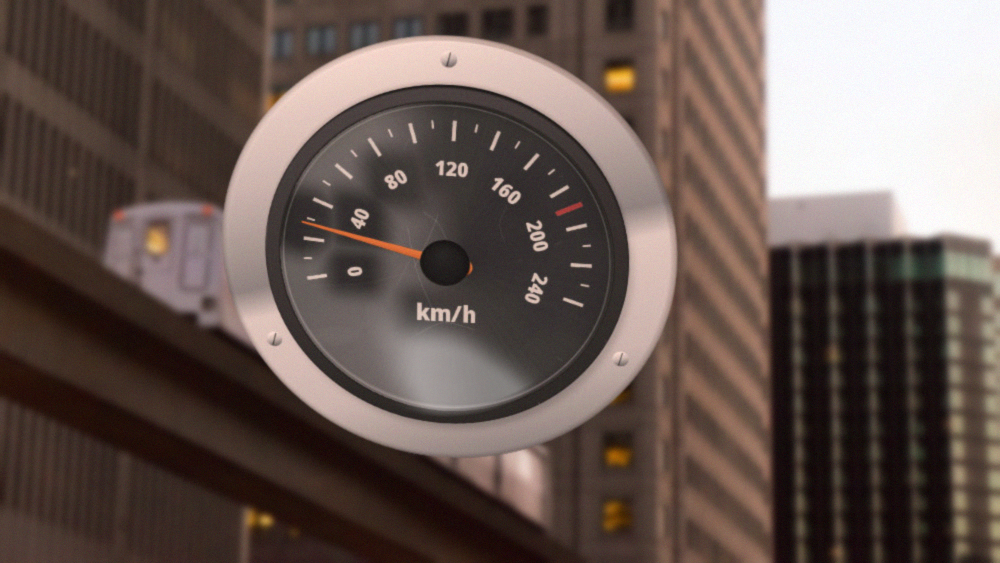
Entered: 30 km/h
